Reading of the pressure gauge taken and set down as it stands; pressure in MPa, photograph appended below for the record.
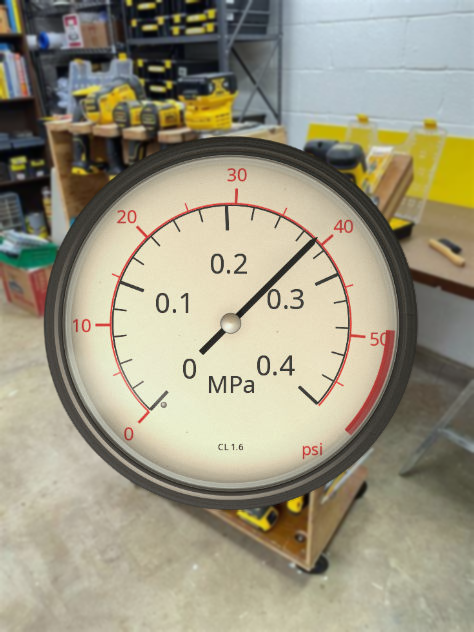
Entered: 0.27 MPa
